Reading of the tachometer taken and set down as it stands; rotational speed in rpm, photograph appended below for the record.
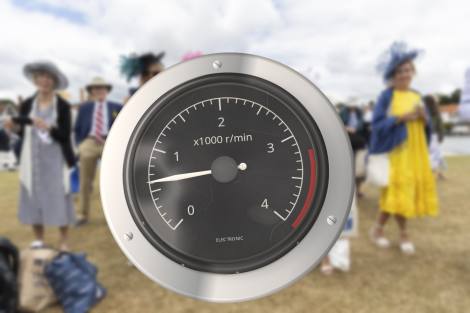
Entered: 600 rpm
